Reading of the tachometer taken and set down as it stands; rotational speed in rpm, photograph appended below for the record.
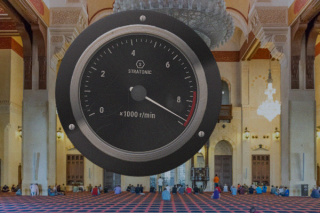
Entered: 8800 rpm
